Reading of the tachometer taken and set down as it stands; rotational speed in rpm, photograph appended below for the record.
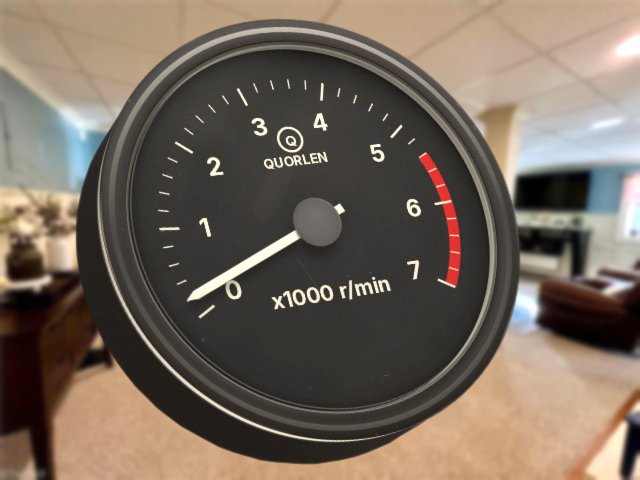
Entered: 200 rpm
